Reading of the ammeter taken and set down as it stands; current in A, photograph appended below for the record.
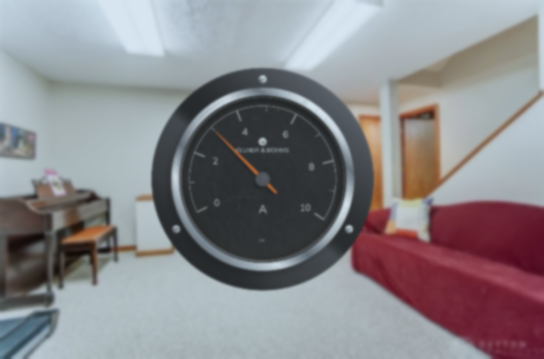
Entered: 3 A
